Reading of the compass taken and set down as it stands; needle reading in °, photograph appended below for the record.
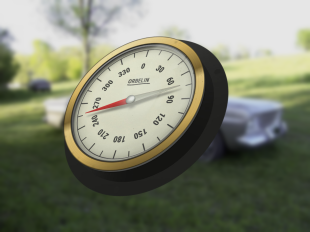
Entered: 255 °
